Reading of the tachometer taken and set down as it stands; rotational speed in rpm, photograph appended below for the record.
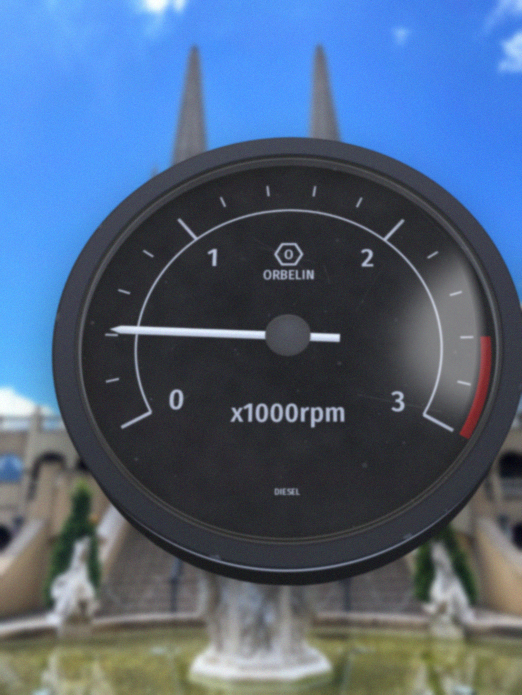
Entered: 400 rpm
